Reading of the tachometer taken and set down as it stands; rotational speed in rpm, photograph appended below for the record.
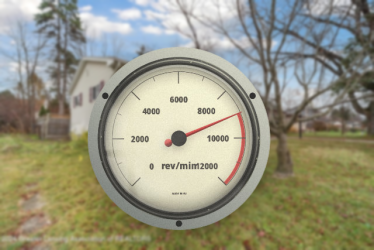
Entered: 9000 rpm
